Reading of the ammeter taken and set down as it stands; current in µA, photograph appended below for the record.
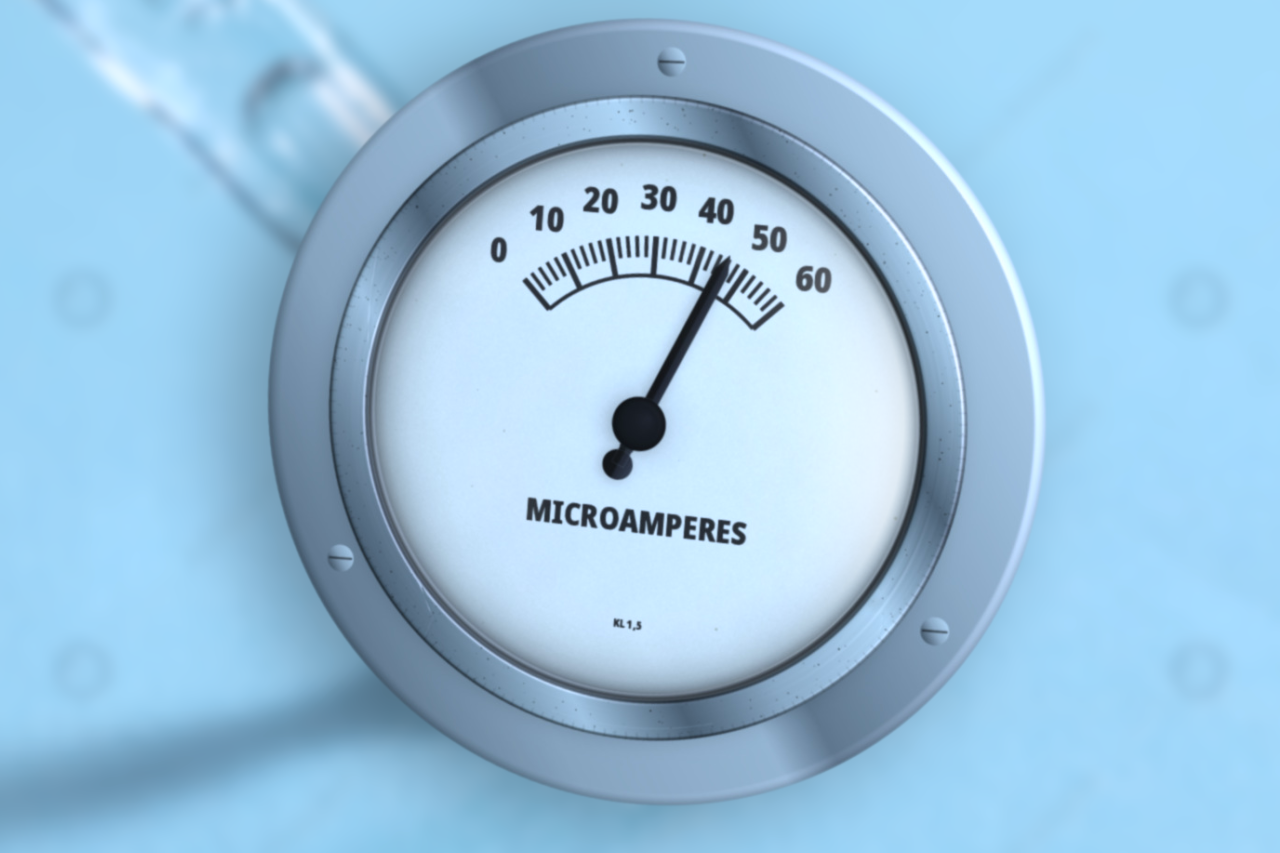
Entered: 46 µA
